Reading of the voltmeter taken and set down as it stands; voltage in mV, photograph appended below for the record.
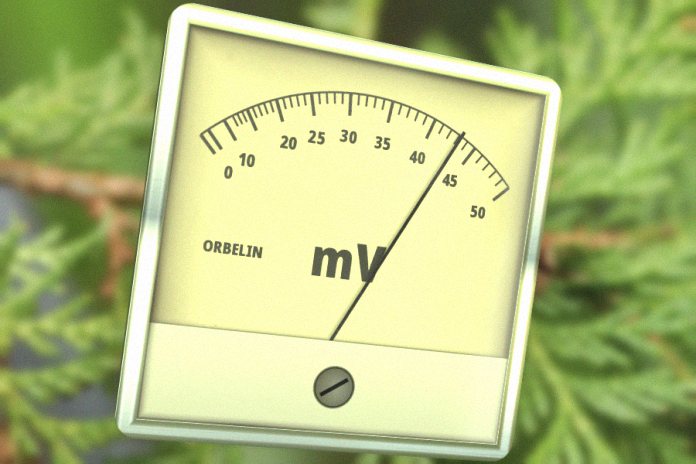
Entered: 43 mV
